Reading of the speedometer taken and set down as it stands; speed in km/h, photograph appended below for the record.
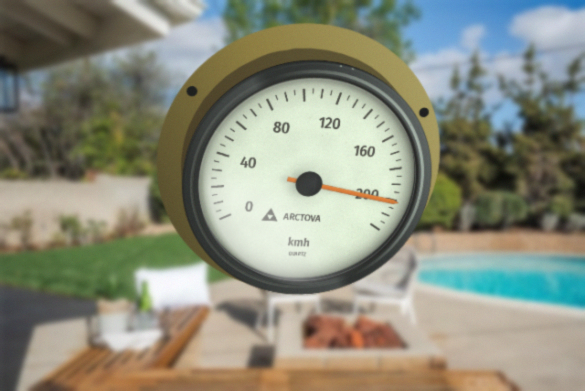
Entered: 200 km/h
